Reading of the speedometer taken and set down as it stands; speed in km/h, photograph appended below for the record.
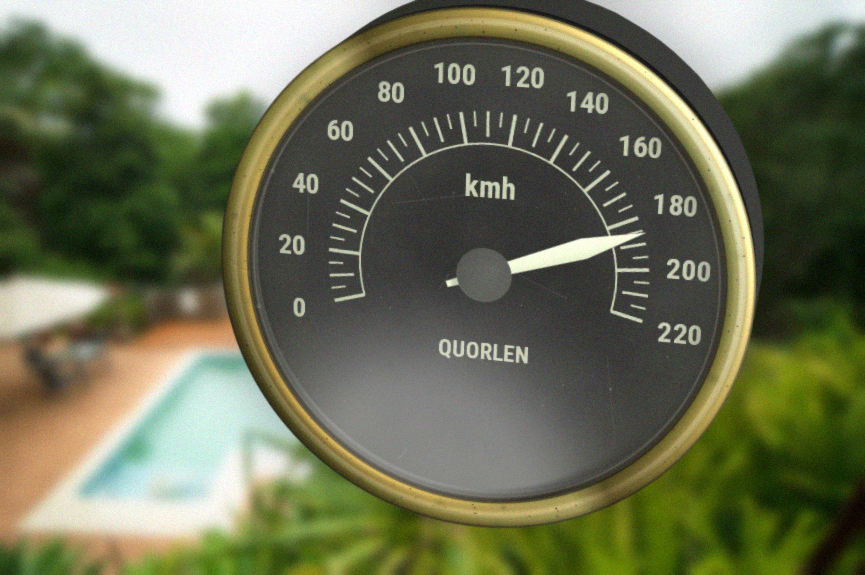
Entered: 185 km/h
